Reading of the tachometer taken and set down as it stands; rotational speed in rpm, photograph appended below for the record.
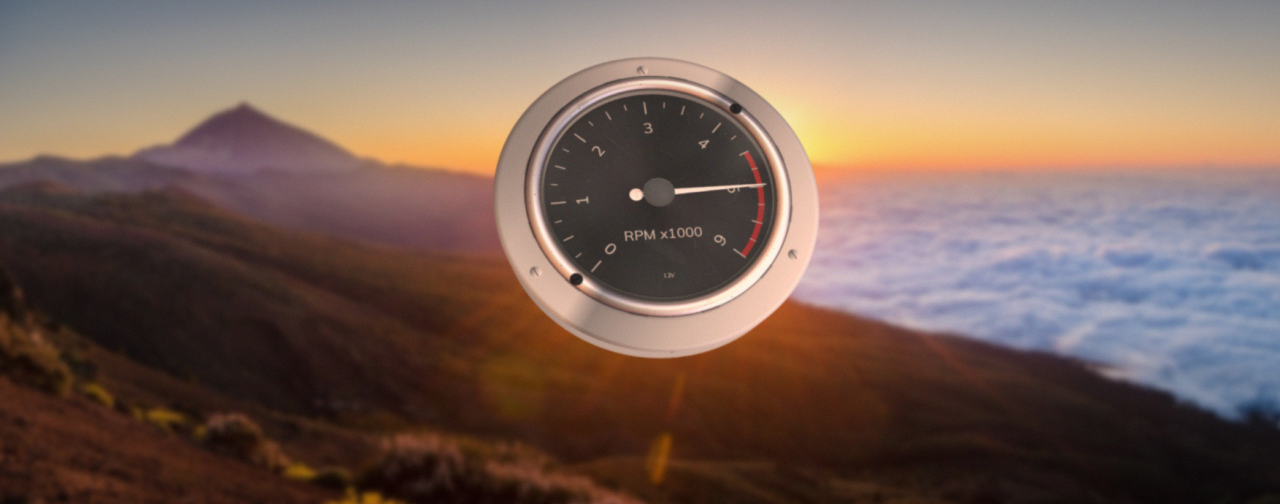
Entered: 5000 rpm
